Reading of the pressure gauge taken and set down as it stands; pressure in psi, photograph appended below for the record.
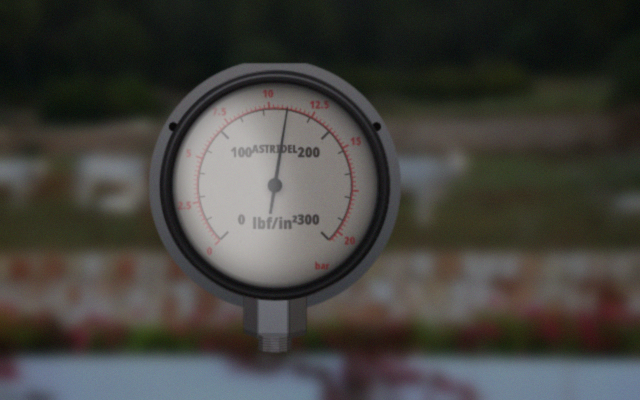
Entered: 160 psi
